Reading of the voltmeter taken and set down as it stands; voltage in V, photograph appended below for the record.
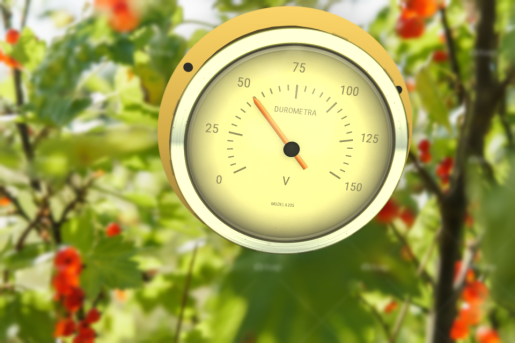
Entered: 50 V
